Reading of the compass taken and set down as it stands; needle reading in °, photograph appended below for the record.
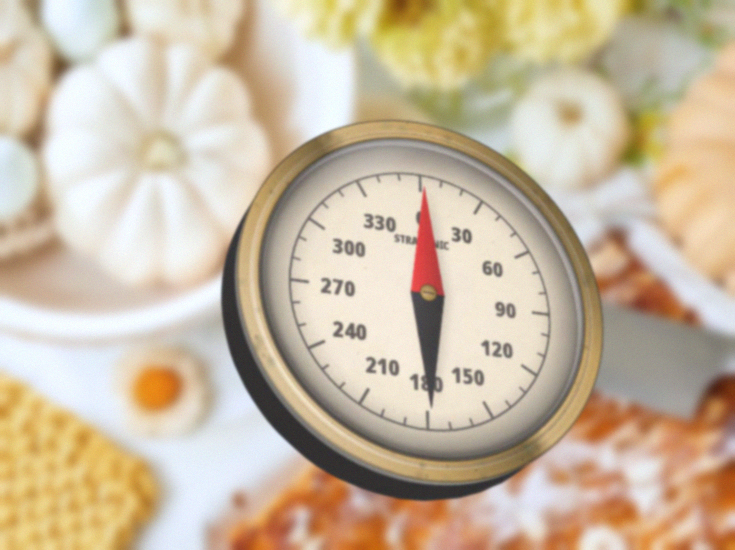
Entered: 0 °
